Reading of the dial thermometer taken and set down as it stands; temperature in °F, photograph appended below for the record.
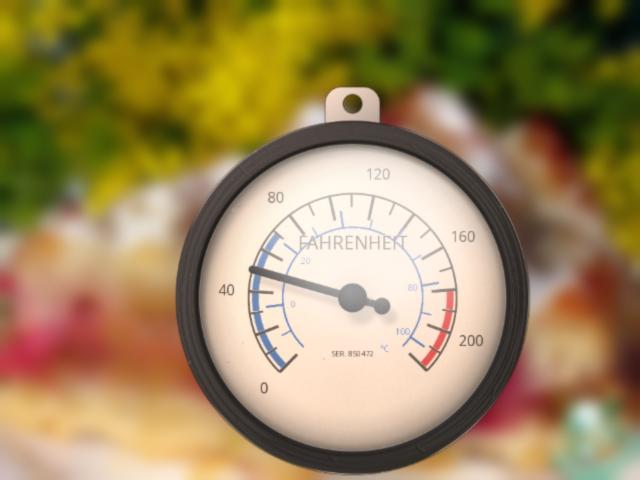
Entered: 50 °F
